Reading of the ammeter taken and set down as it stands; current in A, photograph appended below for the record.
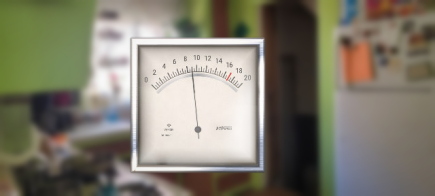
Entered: 9 A
